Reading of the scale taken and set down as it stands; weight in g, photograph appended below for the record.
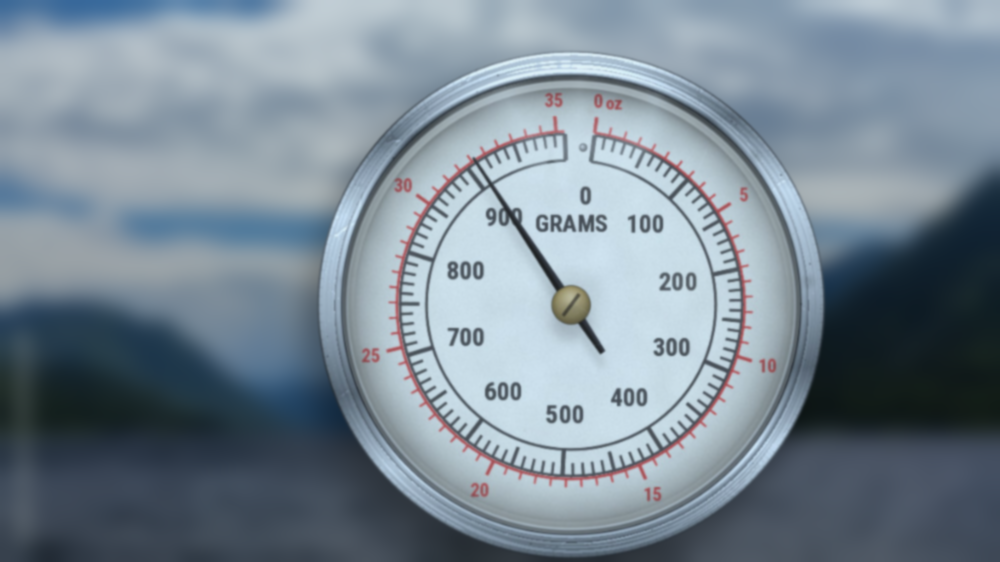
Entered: 910 g
